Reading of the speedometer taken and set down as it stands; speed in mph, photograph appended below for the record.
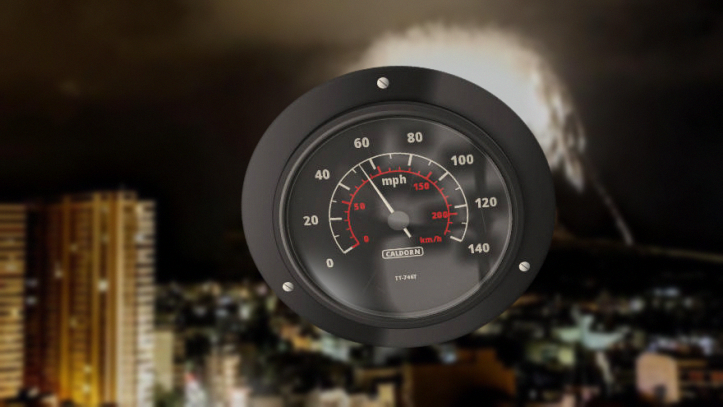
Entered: 55 mph
